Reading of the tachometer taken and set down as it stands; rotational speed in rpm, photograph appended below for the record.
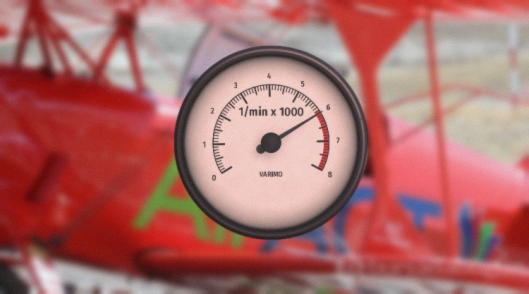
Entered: 6000 rpm
